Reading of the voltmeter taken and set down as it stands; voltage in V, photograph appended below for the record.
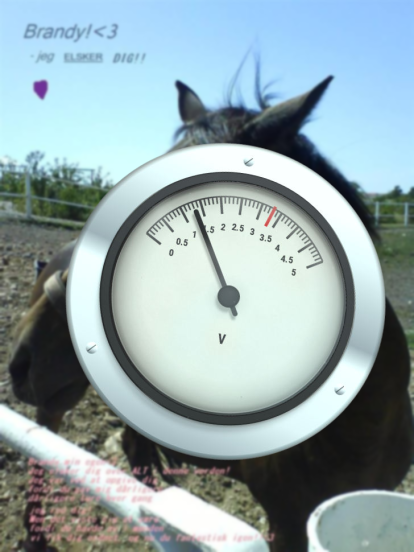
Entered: 1.3 V
